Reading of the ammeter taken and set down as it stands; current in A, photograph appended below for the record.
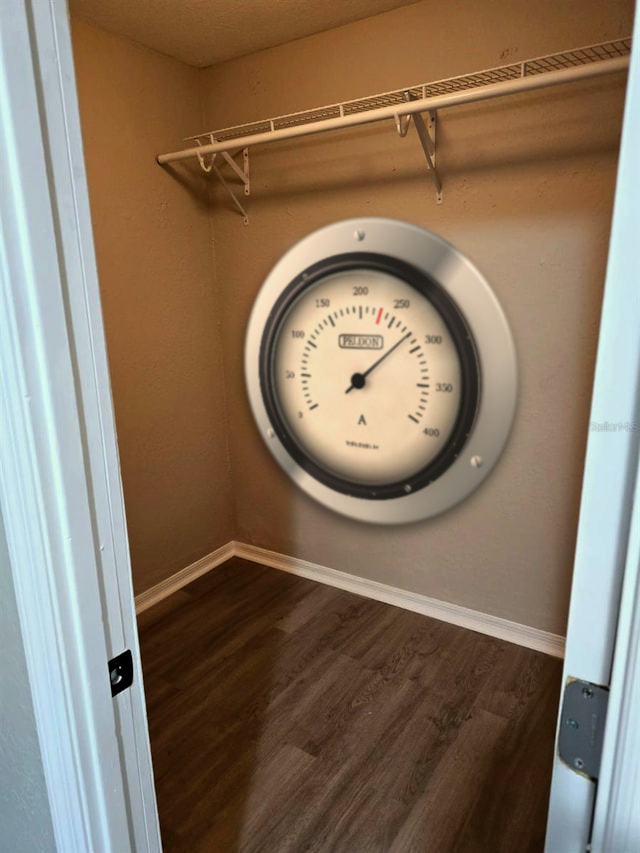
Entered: 280 A
